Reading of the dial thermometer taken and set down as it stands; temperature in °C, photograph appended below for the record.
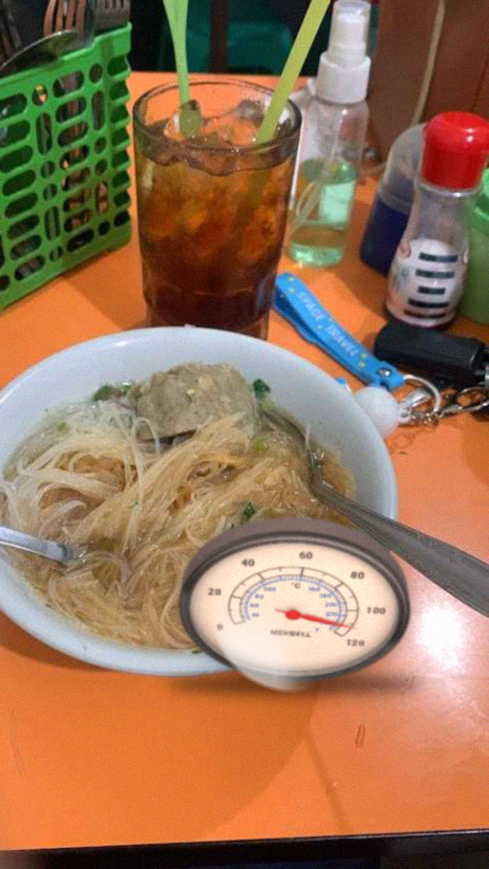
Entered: 110 °C
